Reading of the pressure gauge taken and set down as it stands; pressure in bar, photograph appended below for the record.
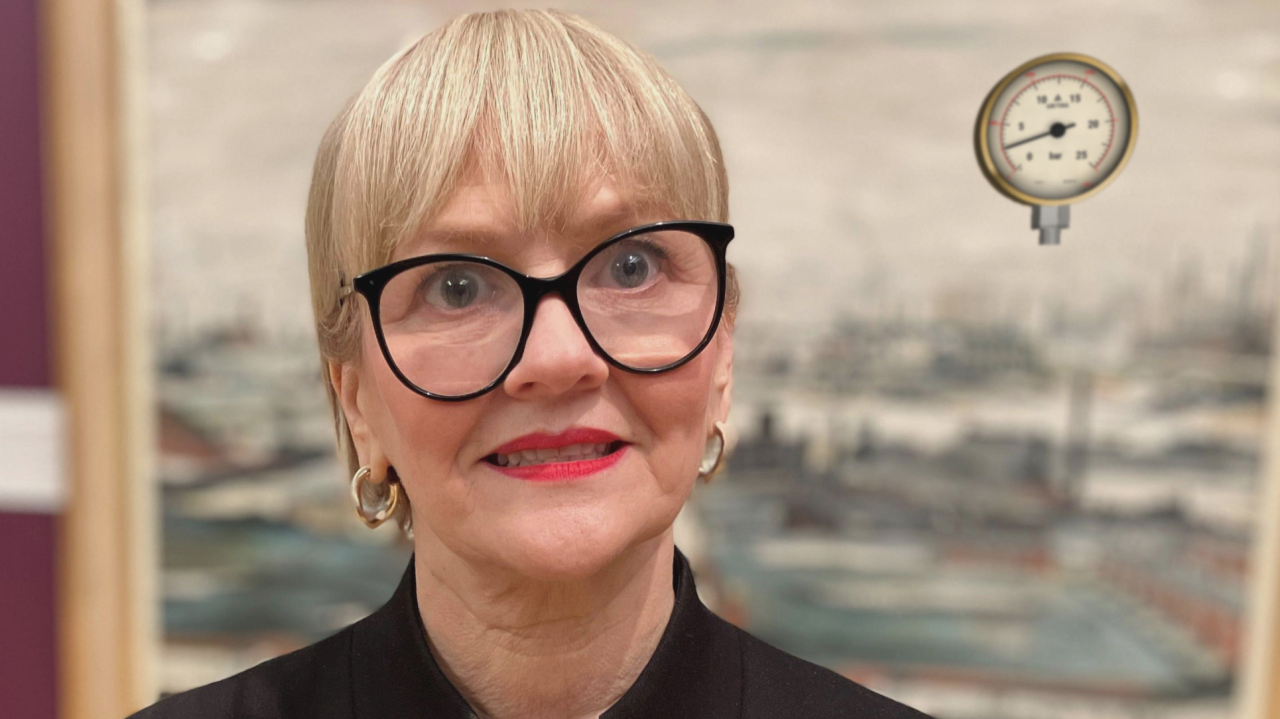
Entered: 2.5 bar
